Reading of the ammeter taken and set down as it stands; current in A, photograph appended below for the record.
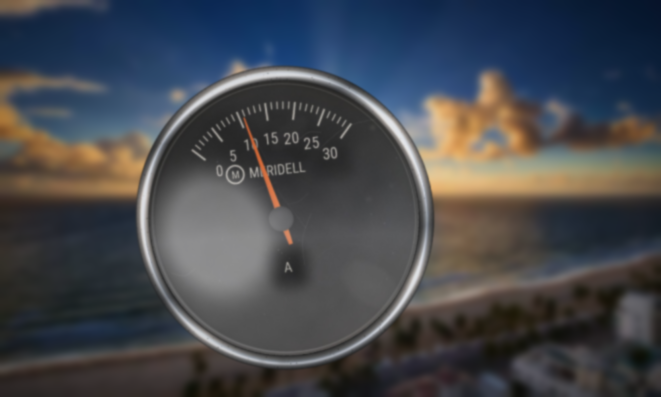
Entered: 11 A
